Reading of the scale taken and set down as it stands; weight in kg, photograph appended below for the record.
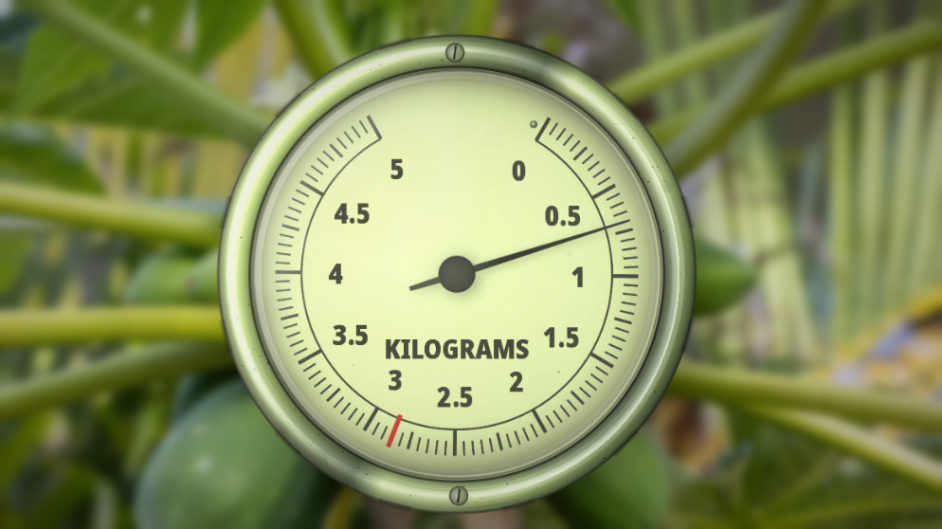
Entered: 0.7 kg
